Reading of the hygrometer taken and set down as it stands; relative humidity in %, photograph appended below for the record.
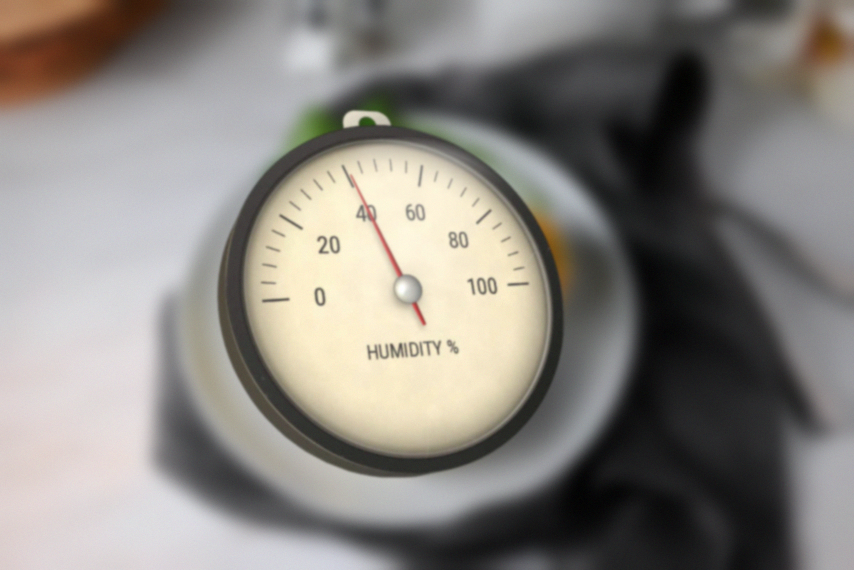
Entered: 40 %
